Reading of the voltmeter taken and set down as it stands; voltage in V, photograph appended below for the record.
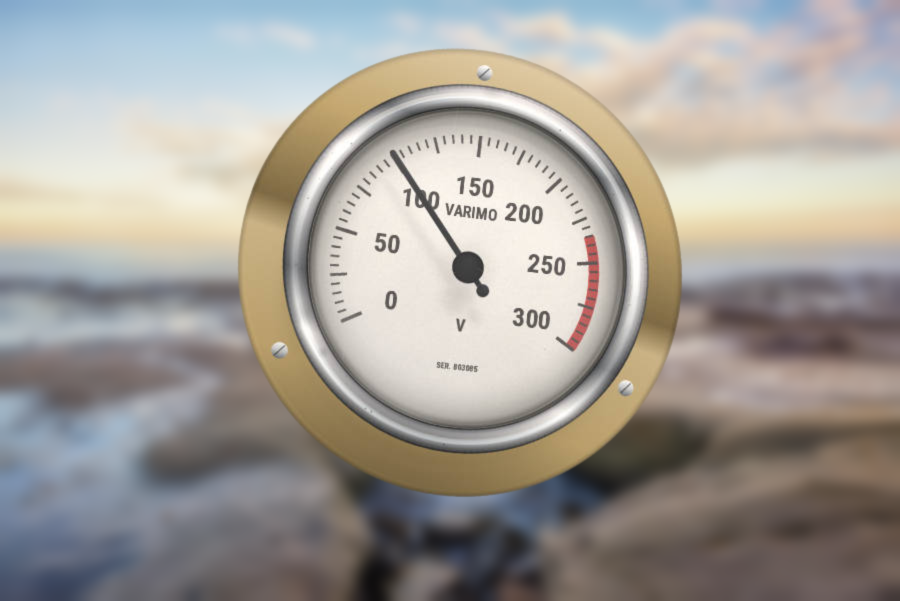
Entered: 100 V
